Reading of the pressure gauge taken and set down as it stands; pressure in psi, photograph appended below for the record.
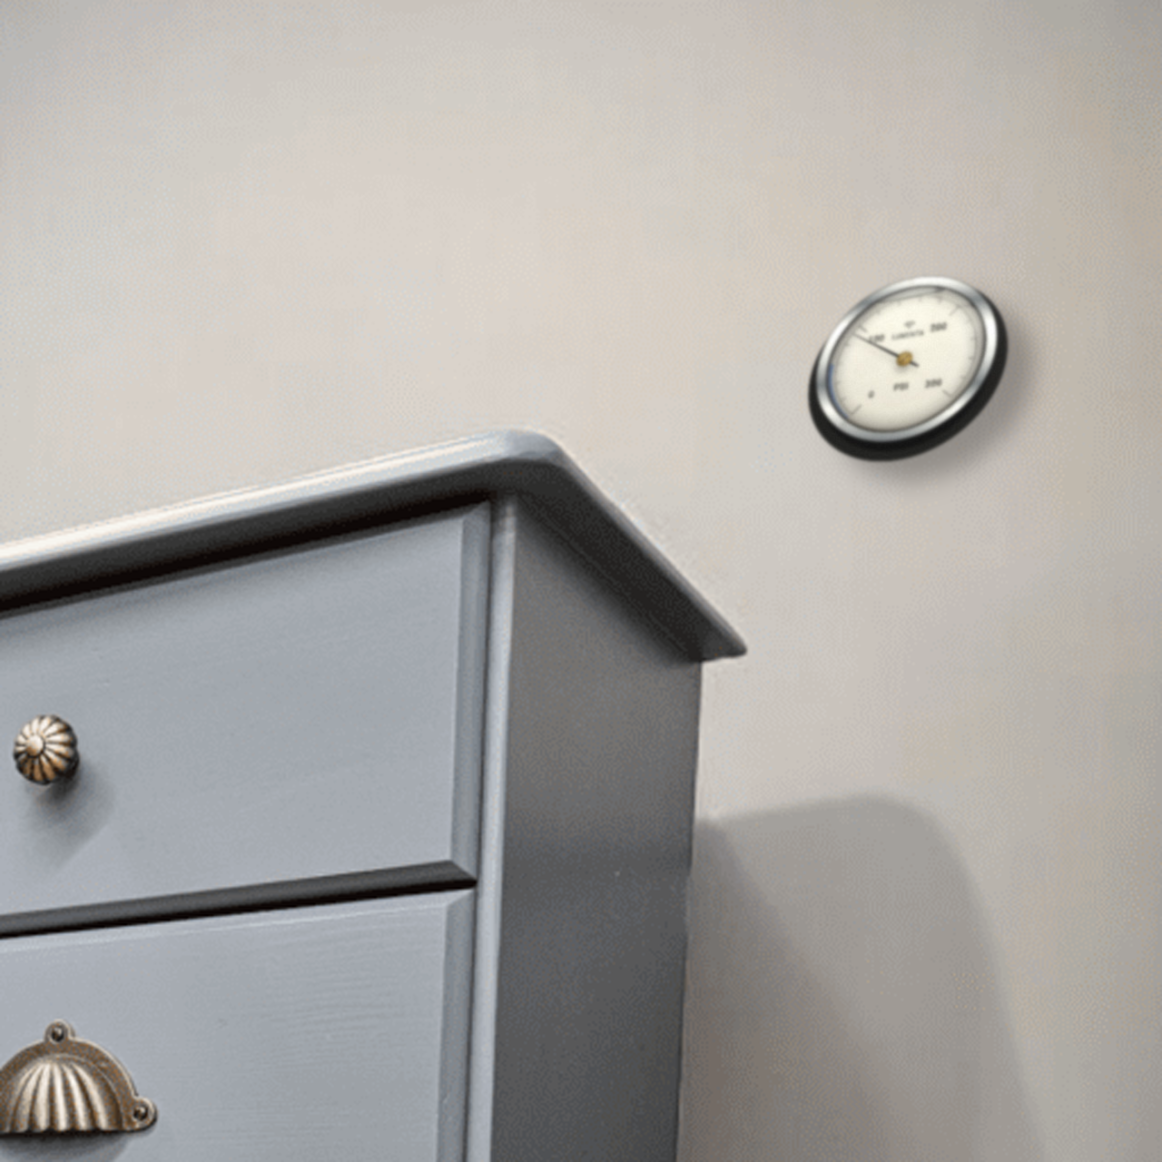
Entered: 90 psi
